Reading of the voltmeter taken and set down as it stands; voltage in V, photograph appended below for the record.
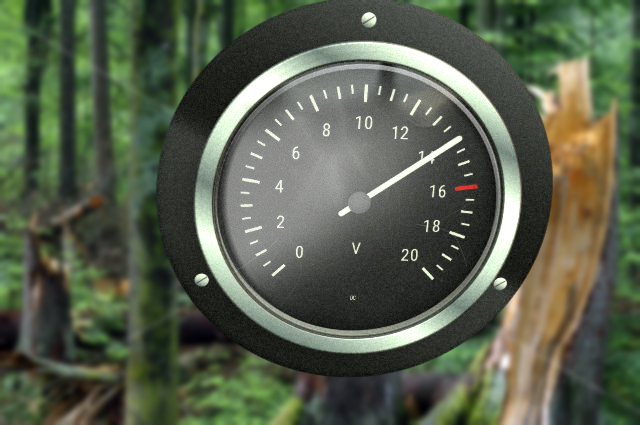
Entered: 14 V
